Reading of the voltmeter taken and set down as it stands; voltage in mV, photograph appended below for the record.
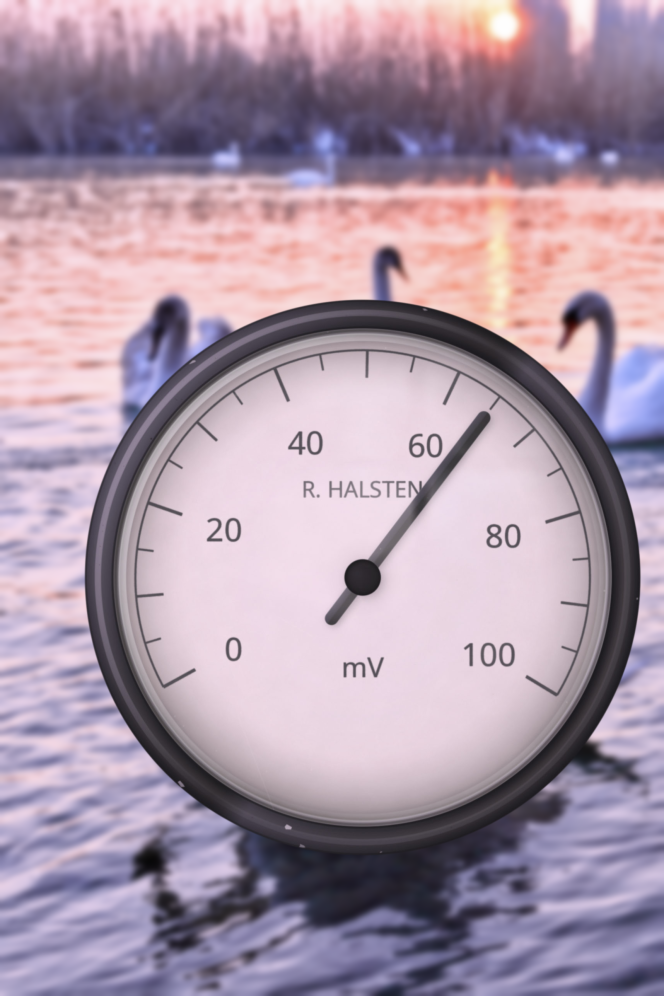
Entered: 65 mV
